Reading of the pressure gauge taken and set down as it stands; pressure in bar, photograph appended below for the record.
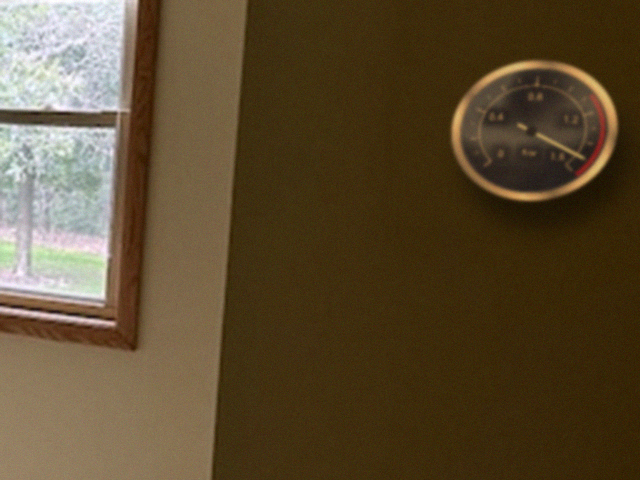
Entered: 1.5 bar
